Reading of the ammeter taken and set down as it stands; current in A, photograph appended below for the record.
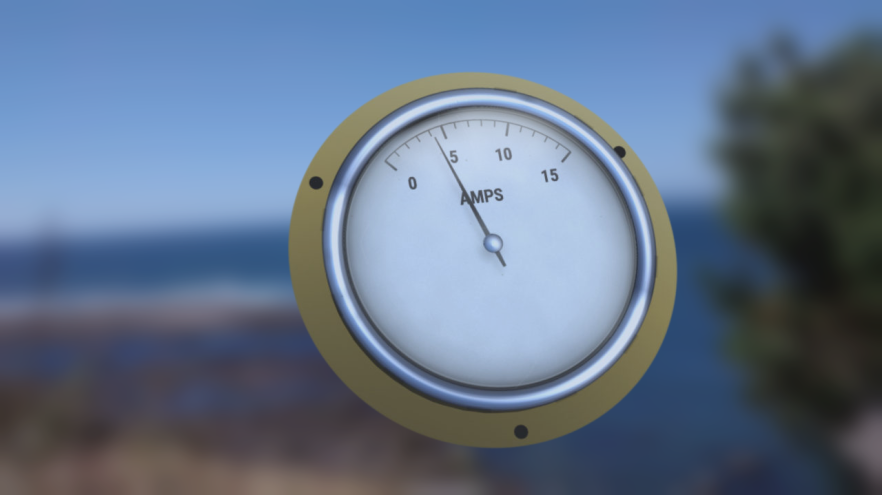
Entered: 4 A
